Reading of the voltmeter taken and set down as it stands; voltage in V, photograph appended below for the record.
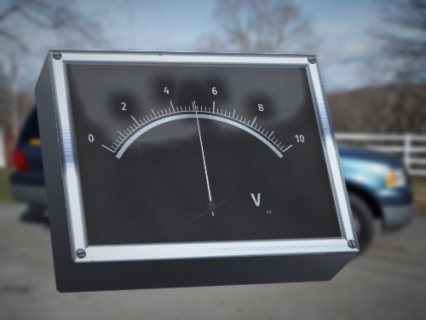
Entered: 5 V
